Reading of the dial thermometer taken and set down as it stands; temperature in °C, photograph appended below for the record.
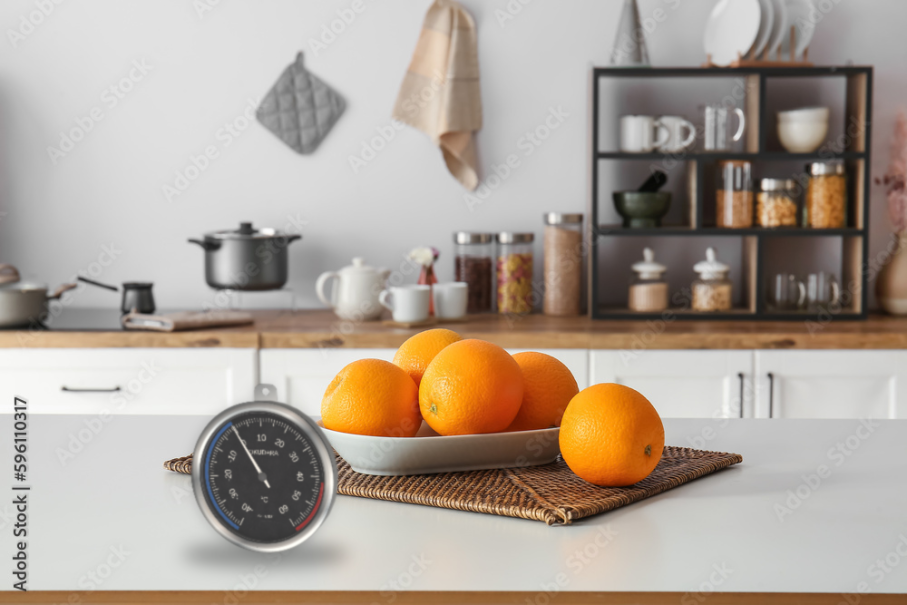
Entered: 0 °C
